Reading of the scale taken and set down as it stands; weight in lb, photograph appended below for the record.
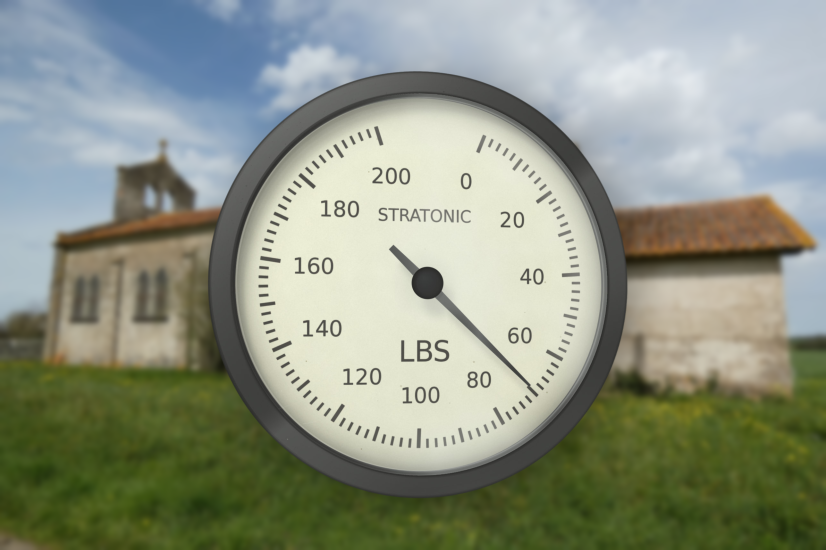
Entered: 70 lb
